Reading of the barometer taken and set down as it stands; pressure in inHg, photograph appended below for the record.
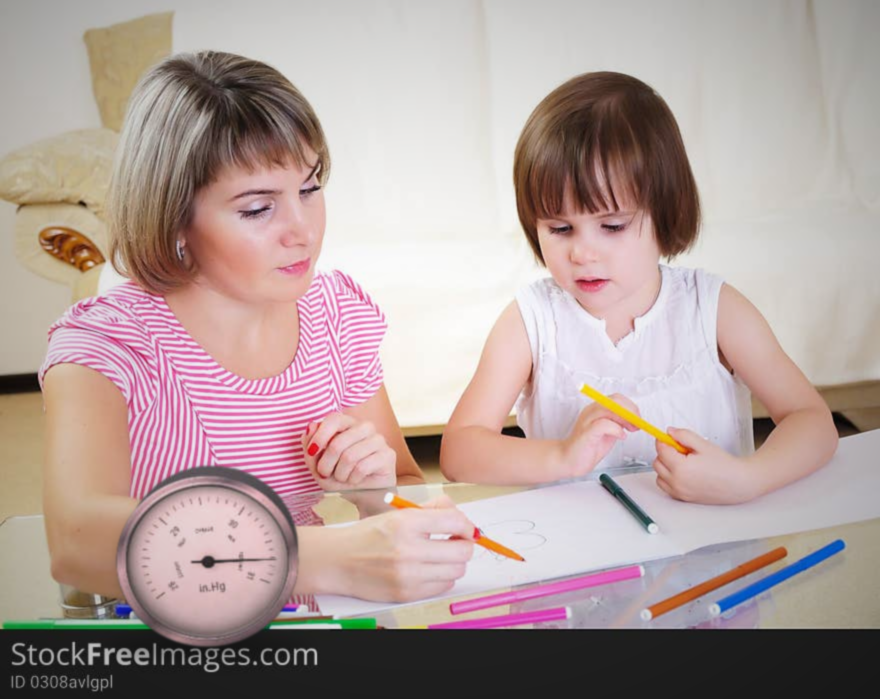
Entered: 30.7 inHg
